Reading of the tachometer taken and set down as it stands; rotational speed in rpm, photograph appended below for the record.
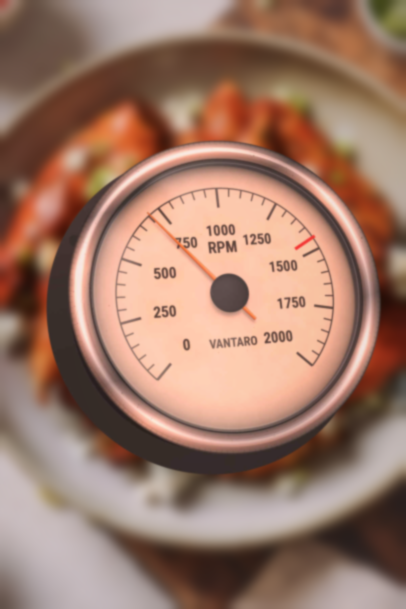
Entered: 700 rpm
